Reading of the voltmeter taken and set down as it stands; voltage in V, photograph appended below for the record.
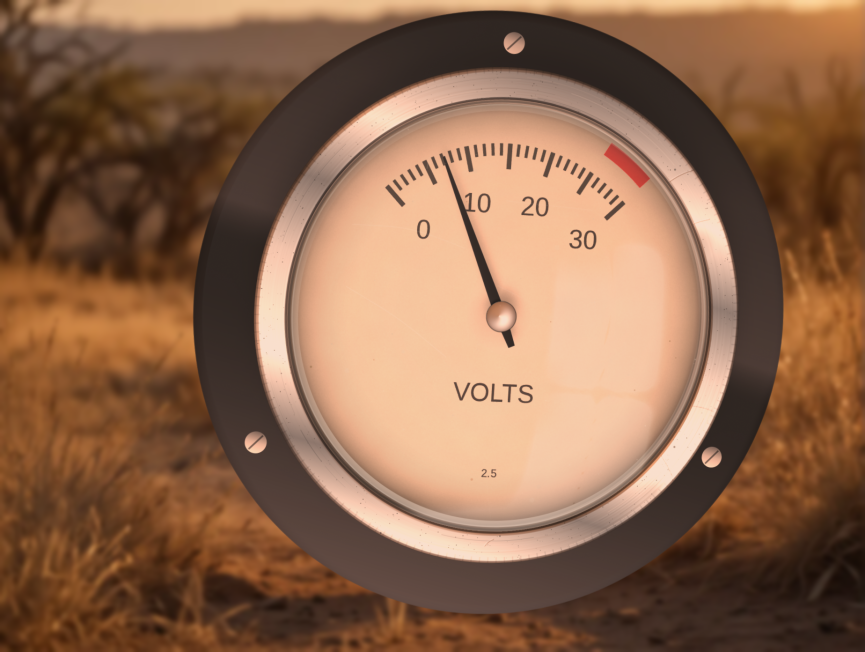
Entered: 7 V
